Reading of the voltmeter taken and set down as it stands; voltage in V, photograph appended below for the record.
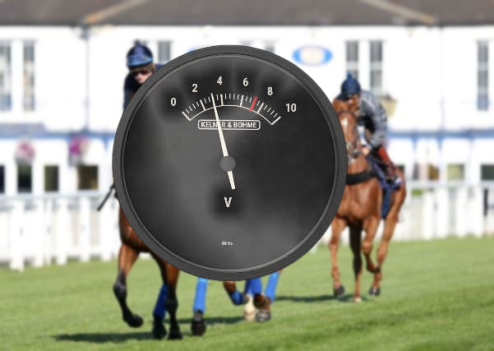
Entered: 3.2 V
